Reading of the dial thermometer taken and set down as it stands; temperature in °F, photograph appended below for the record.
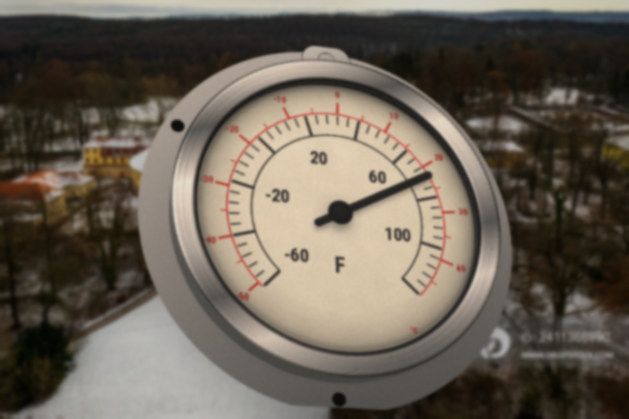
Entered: 72 °F
